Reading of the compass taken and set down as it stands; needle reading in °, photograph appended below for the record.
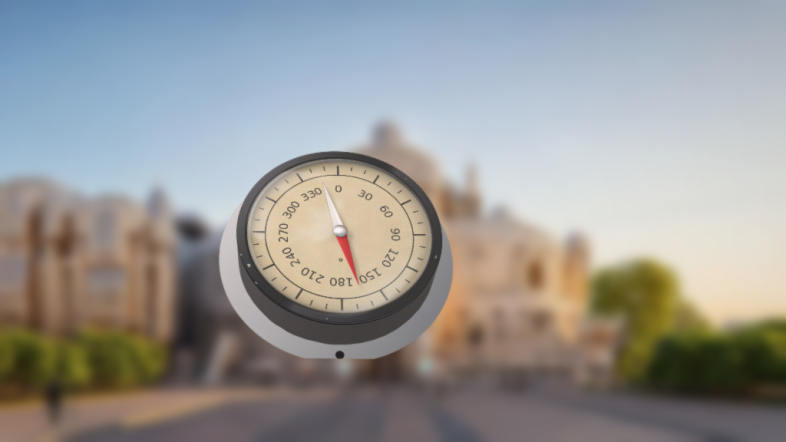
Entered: 165 °
